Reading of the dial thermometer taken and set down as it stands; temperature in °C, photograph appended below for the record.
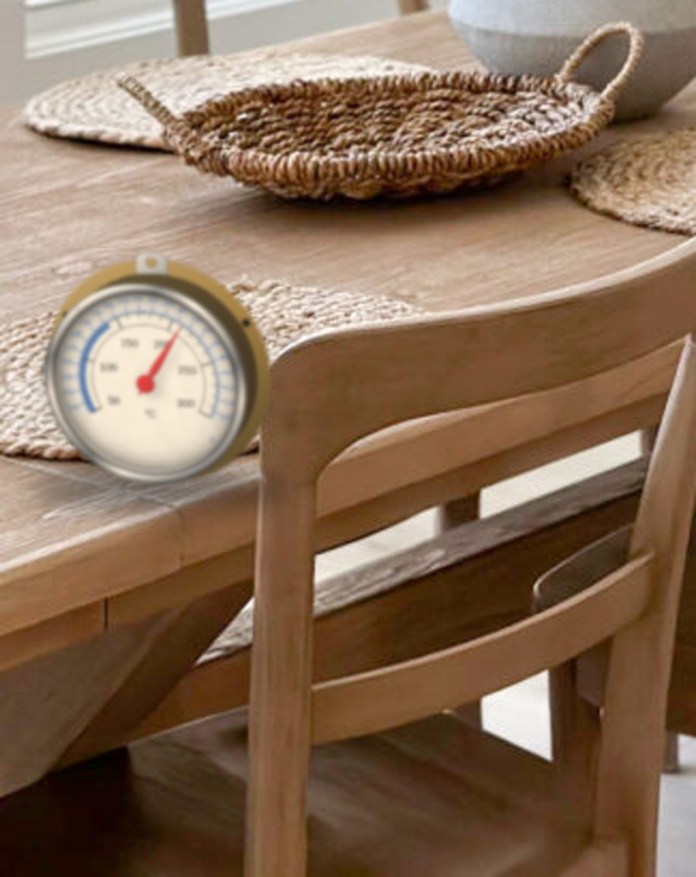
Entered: 210 °C
